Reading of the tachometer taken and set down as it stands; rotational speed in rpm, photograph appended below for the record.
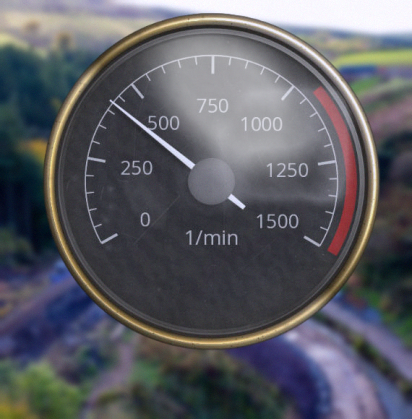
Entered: 425 rpm
